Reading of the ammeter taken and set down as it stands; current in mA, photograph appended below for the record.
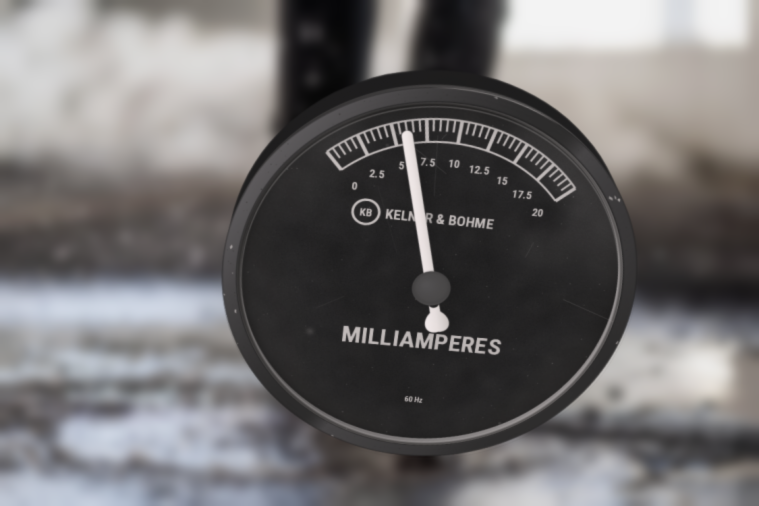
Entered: 6 mA
